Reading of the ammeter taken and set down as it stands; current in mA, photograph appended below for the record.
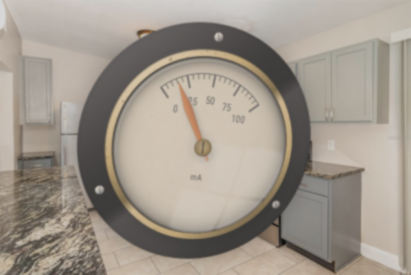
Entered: 15 mA
